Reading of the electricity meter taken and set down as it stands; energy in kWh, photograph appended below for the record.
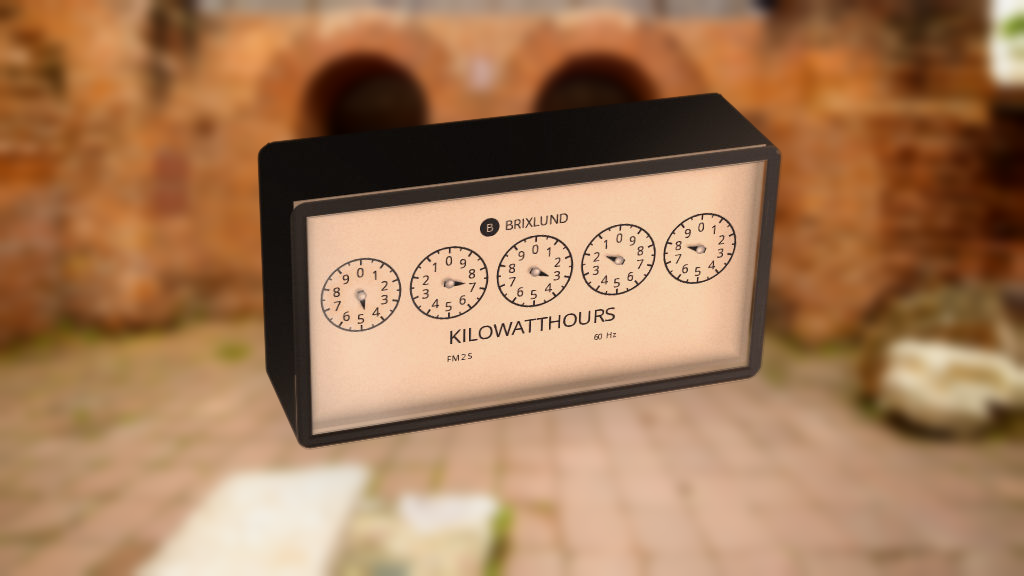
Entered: 47318 kWh
